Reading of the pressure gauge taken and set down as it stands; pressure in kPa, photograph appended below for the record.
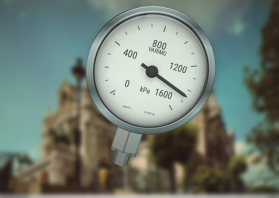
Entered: 1450 kPa
